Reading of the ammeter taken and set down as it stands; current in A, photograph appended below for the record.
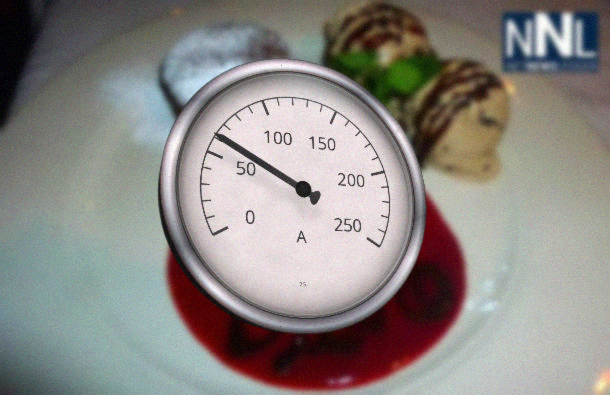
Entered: 60 A
